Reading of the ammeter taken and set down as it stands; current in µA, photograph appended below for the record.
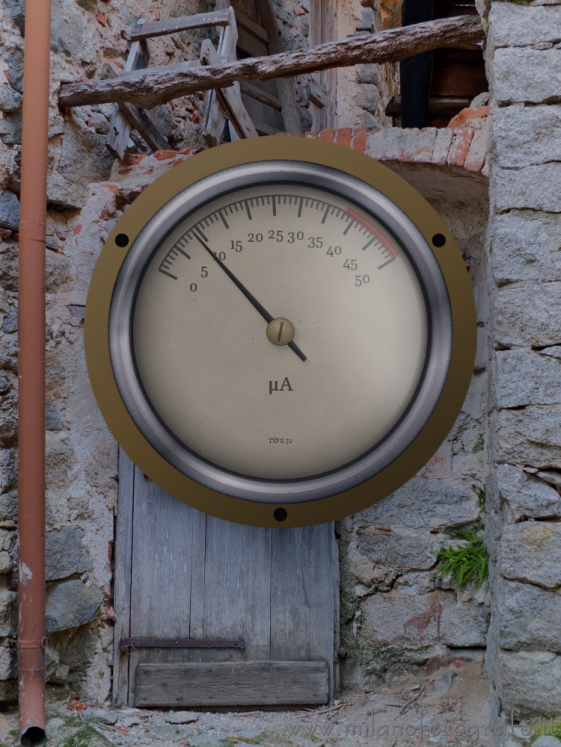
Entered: 9 µA
